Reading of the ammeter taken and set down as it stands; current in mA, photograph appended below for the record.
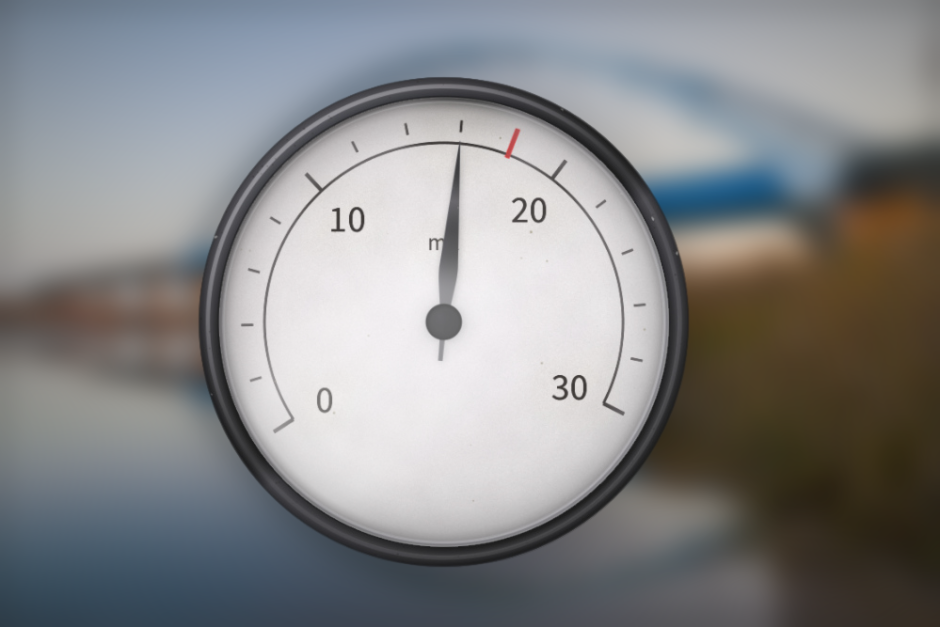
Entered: 16 mA
